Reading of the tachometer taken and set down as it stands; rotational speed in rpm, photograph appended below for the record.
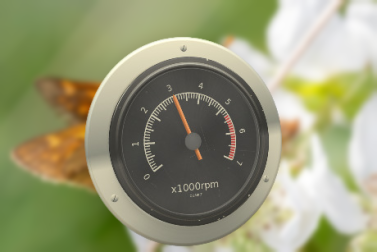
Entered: 3000 rpm
